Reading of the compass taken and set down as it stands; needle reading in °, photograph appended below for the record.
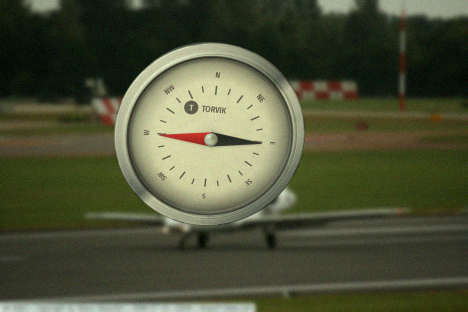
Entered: 270 °
